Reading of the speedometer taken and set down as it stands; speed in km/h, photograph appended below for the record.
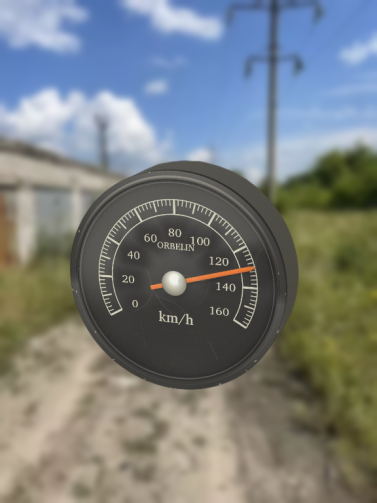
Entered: 130 km/h
